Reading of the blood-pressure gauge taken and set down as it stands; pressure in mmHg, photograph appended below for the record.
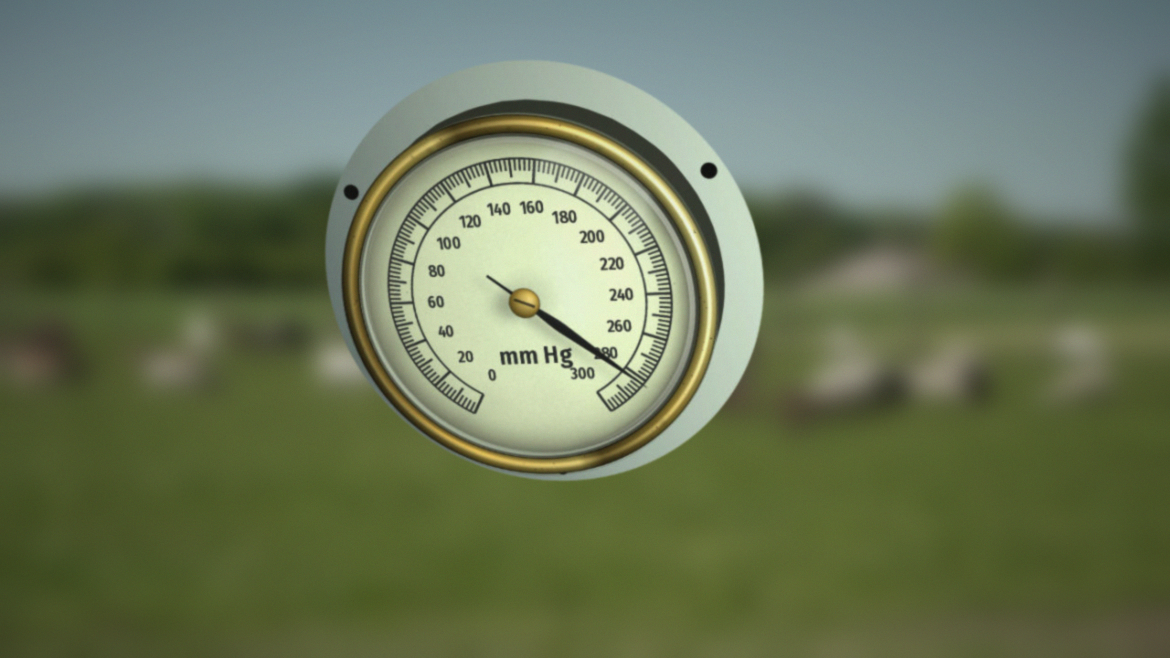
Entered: 280 mmHg
